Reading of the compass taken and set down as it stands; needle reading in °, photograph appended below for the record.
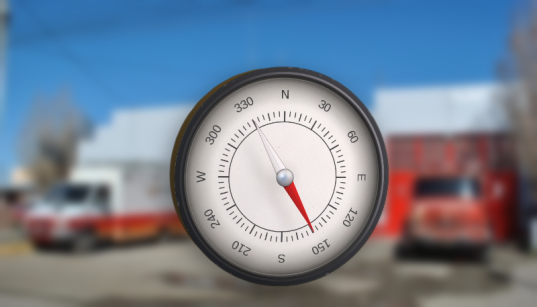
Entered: 150 °
